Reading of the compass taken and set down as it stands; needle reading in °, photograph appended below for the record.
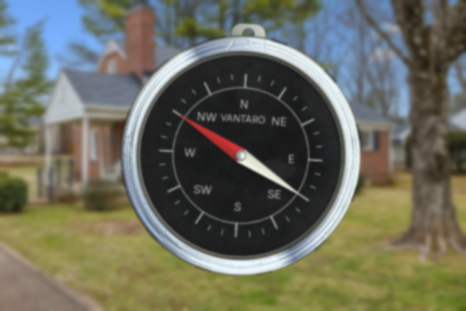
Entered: 300 °
